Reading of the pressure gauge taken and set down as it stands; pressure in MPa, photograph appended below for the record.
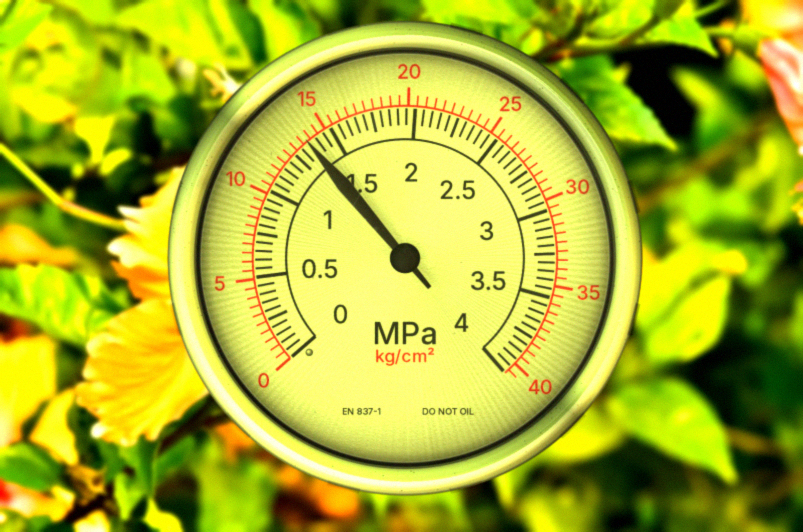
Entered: 1.35 MPa
